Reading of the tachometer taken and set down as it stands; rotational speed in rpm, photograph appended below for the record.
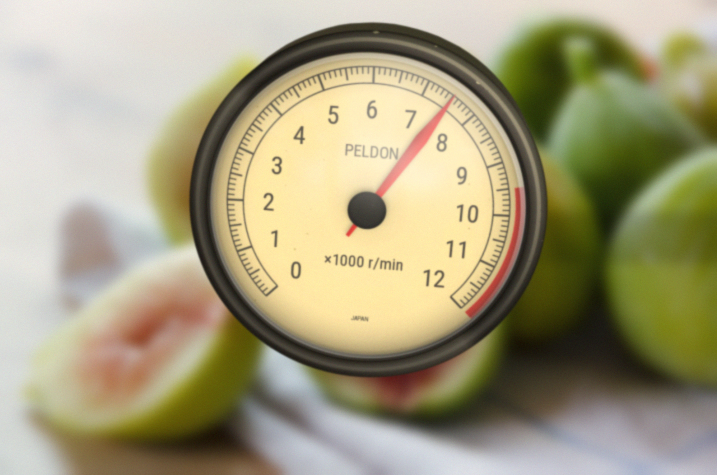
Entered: 7500 rpm
